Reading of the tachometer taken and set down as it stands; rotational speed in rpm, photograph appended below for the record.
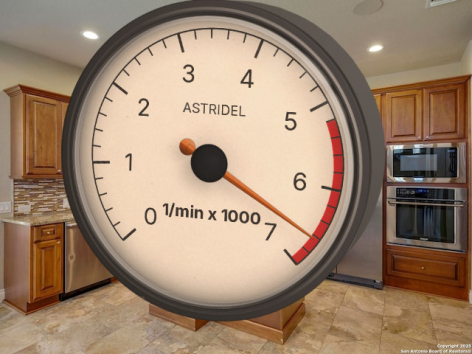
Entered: 6600 rpm
